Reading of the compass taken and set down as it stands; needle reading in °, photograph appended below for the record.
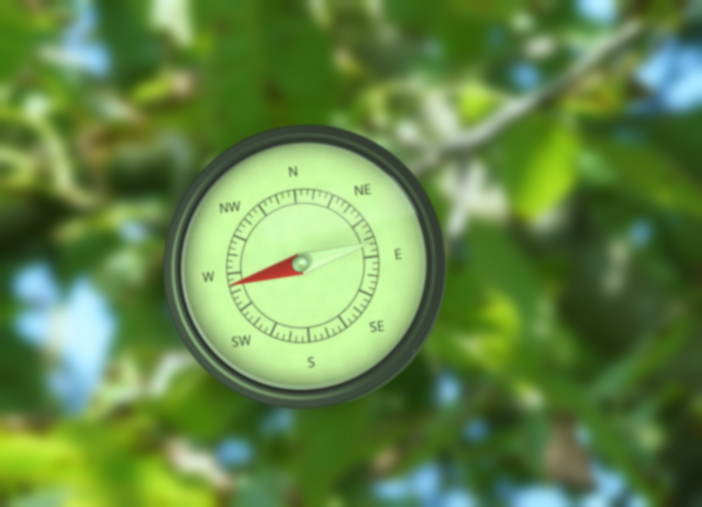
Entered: 260 °
